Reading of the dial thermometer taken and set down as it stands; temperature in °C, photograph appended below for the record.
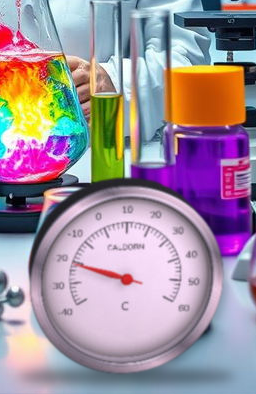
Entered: -20 °C
